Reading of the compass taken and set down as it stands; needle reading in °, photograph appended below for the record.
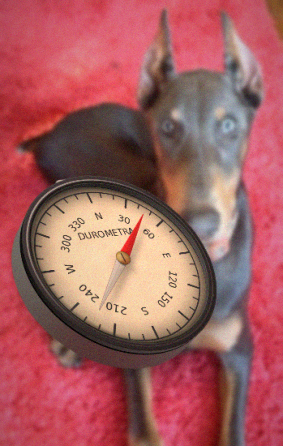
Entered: 45 °
